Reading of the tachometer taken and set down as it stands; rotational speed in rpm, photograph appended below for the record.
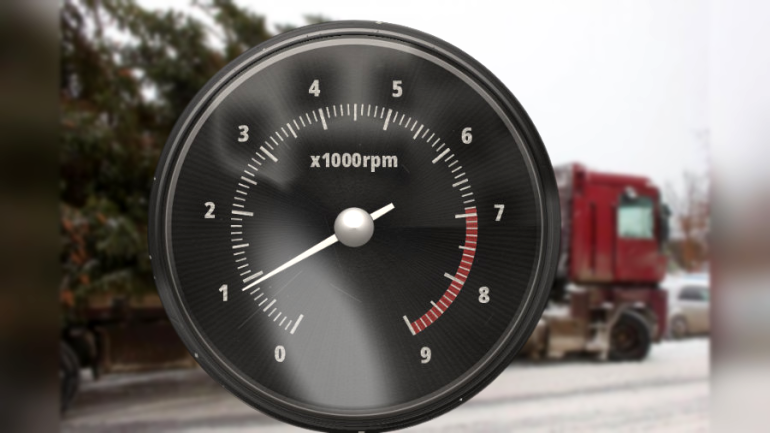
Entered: 900 rpm
